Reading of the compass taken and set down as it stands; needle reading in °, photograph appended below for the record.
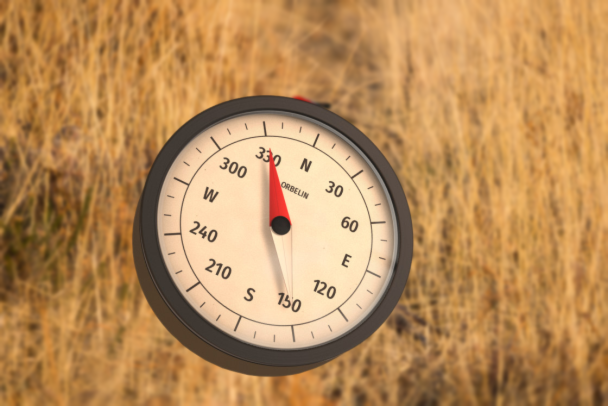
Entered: 330 °
